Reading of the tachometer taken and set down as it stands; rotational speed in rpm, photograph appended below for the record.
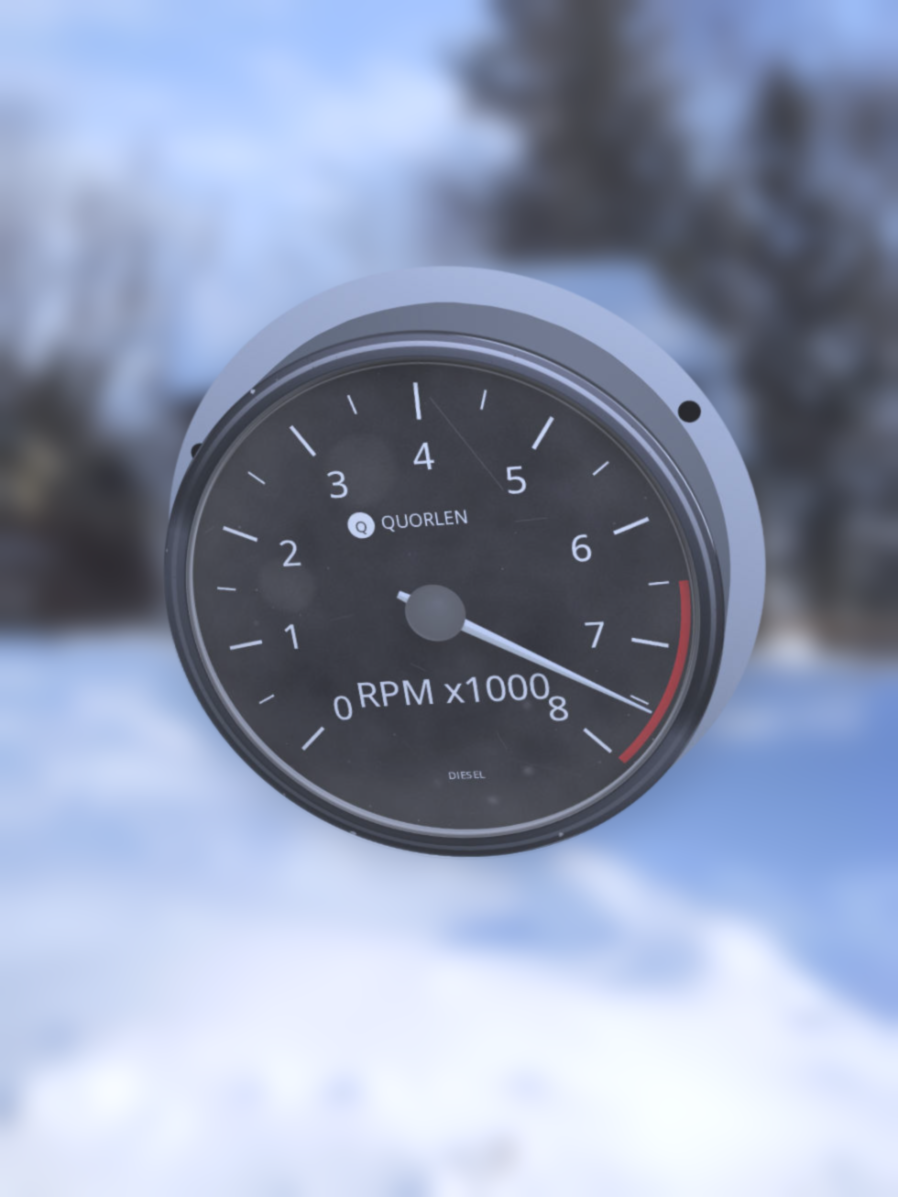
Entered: 7500 rpm
